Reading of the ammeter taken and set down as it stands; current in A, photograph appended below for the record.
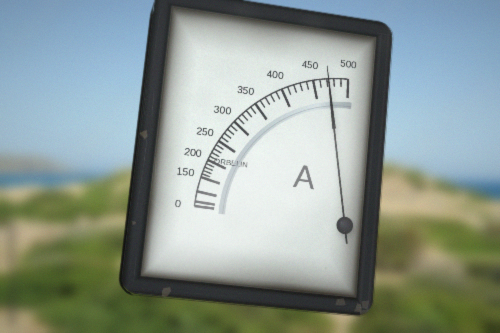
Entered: 470 A
